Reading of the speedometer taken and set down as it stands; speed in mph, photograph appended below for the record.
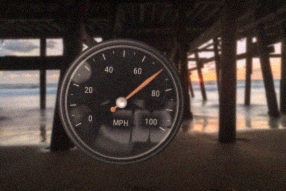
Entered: 70 mph
